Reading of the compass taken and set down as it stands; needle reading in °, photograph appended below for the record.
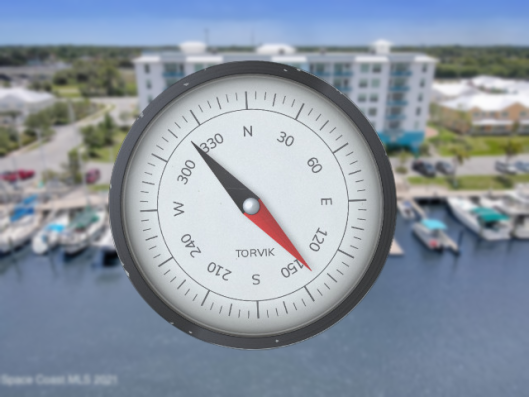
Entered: 140 °
